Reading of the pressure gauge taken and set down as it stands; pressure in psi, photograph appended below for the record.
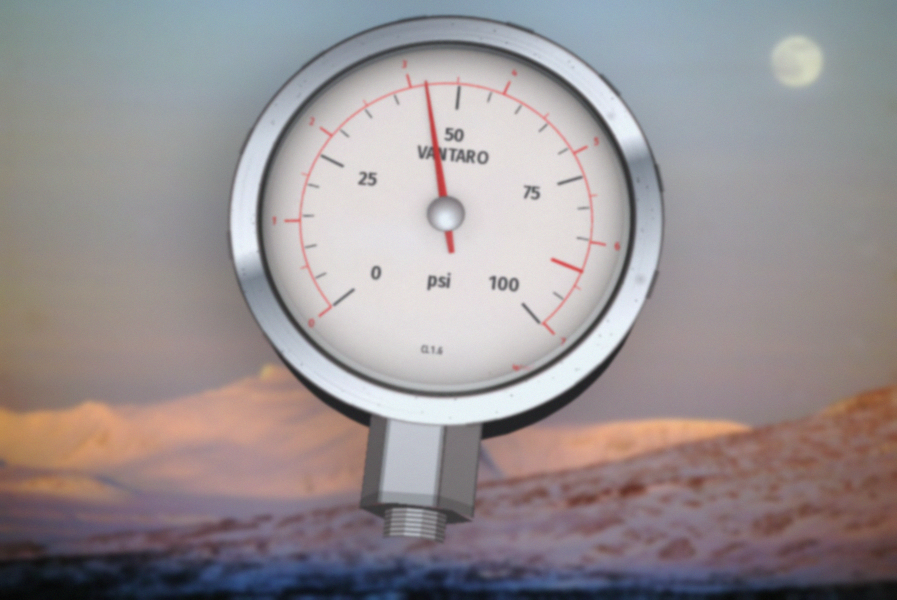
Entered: 45 psi
